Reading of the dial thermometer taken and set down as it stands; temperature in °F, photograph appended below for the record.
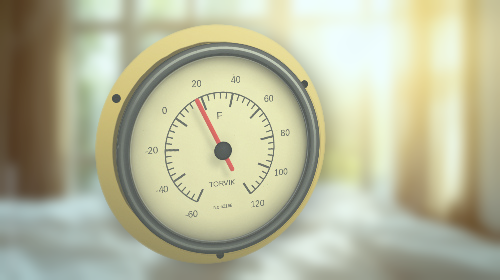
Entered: 16 °F
